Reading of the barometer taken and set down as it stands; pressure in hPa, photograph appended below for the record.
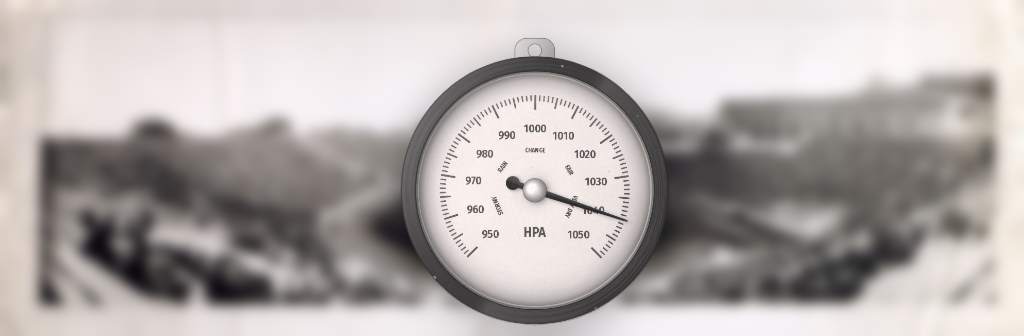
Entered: 1040 hPa
